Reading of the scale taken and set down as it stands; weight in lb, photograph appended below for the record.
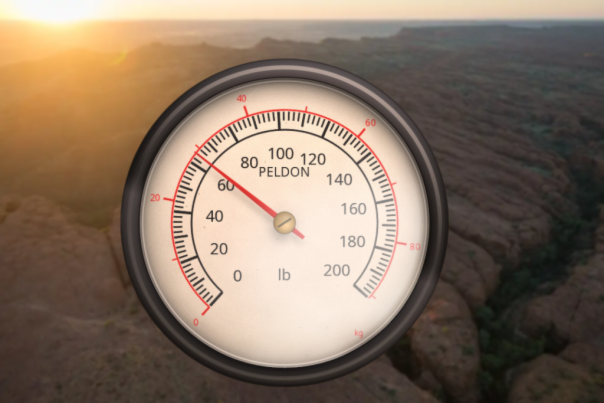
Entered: 64 lb
